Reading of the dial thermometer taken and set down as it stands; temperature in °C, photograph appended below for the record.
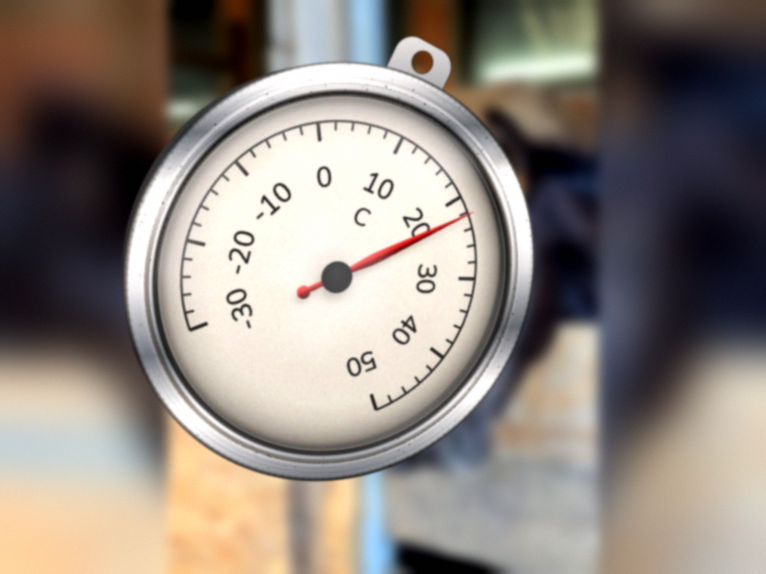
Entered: 22 °C
